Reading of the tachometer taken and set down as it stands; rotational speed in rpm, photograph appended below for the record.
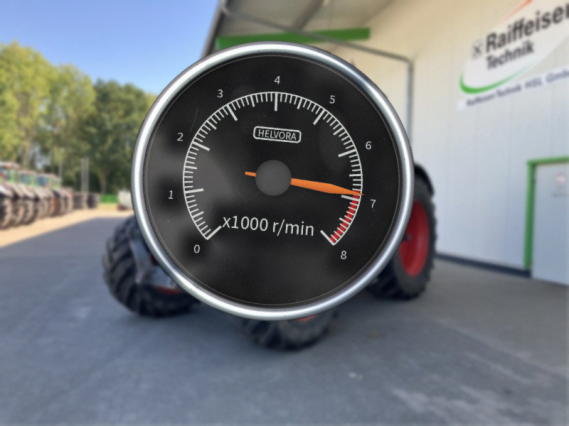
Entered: 6900 rpm
